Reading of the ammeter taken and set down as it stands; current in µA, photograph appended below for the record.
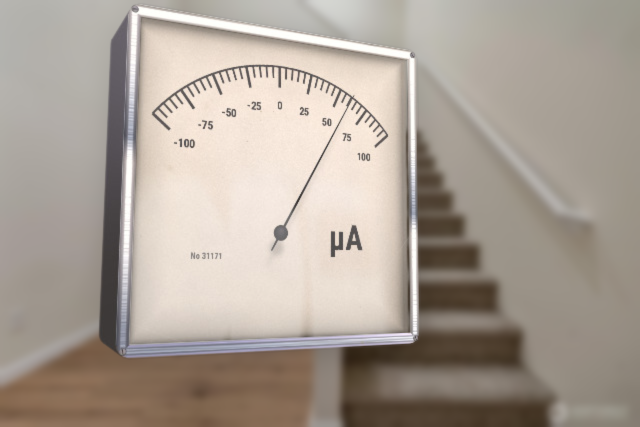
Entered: 60 µA
